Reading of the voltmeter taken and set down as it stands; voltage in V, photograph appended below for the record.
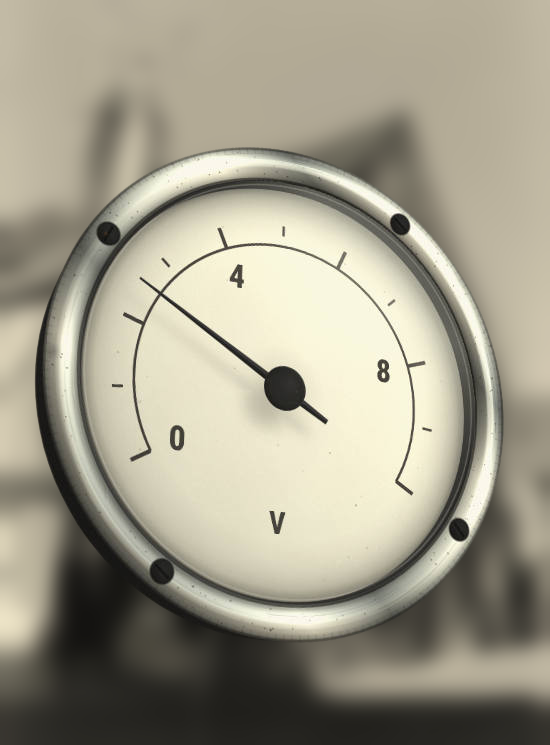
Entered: 2.5 V
